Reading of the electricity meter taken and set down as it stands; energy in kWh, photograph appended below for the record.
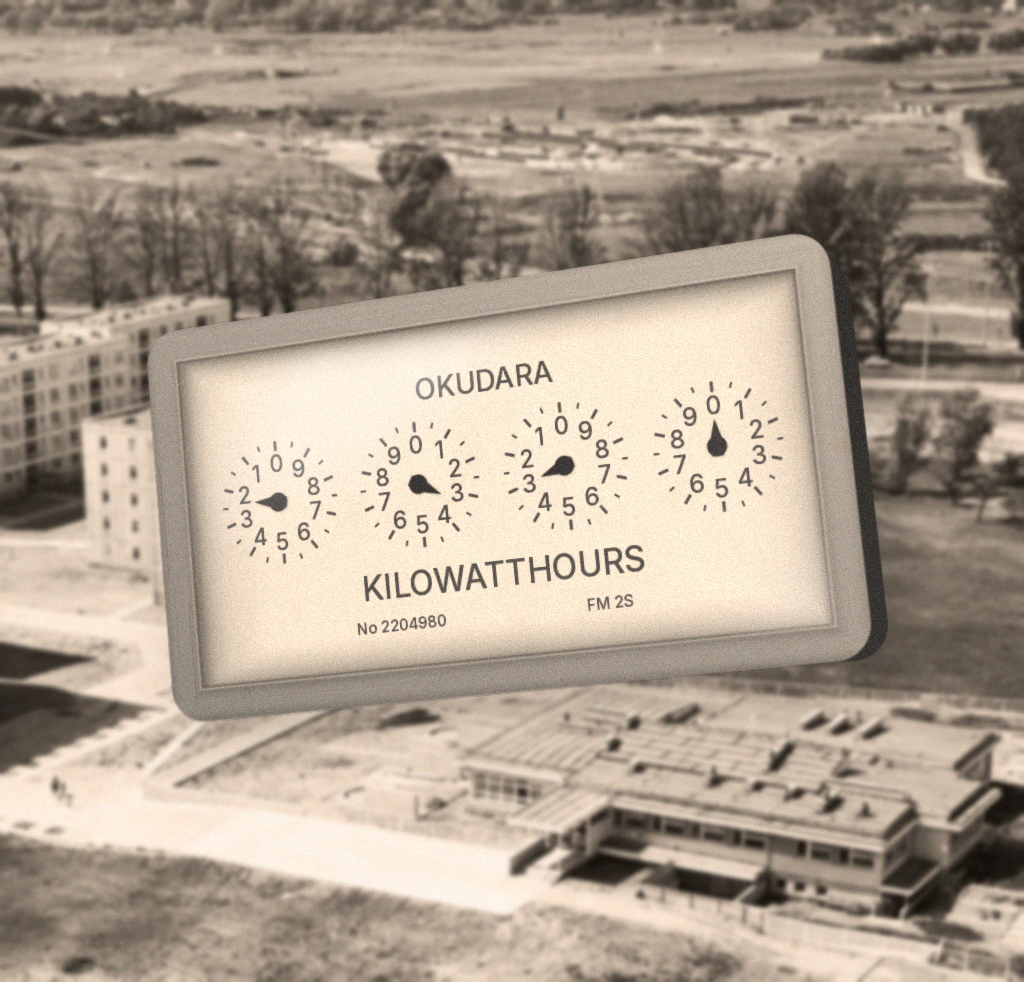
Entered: 2330 kWh
